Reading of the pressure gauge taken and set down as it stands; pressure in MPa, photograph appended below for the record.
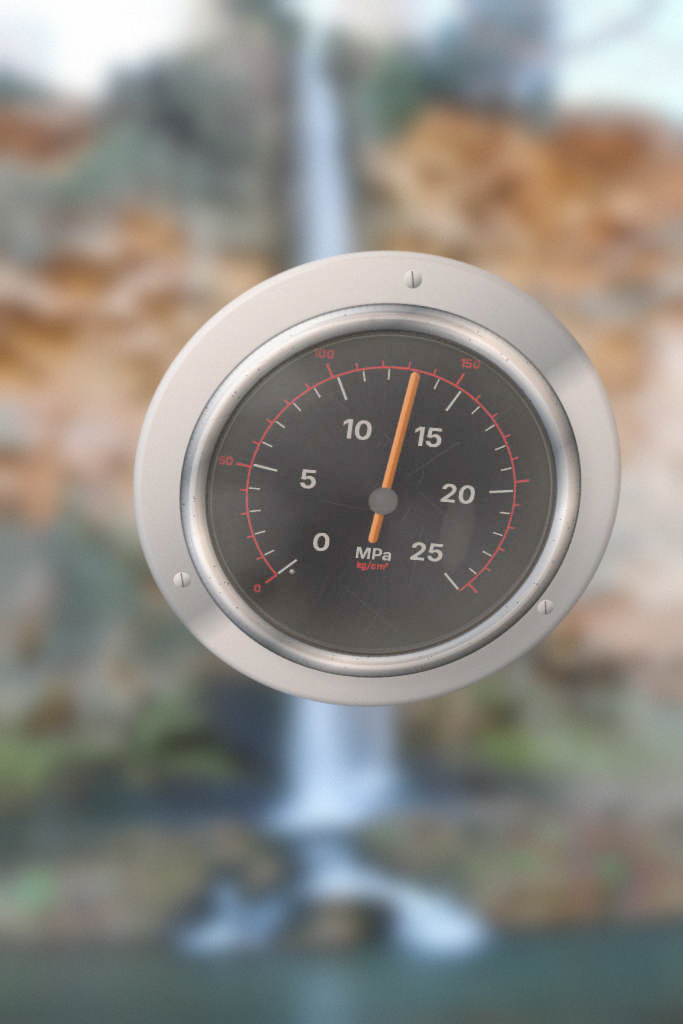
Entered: 13 MPa
